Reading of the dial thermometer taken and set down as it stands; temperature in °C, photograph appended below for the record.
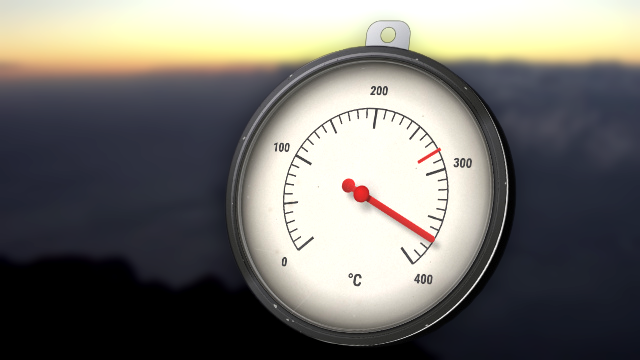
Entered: 370 °C
